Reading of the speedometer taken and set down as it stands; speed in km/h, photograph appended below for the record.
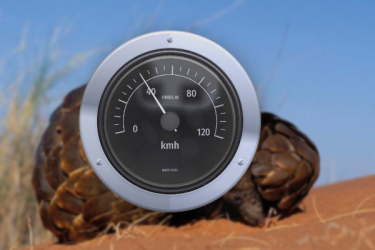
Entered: 40 km/h
